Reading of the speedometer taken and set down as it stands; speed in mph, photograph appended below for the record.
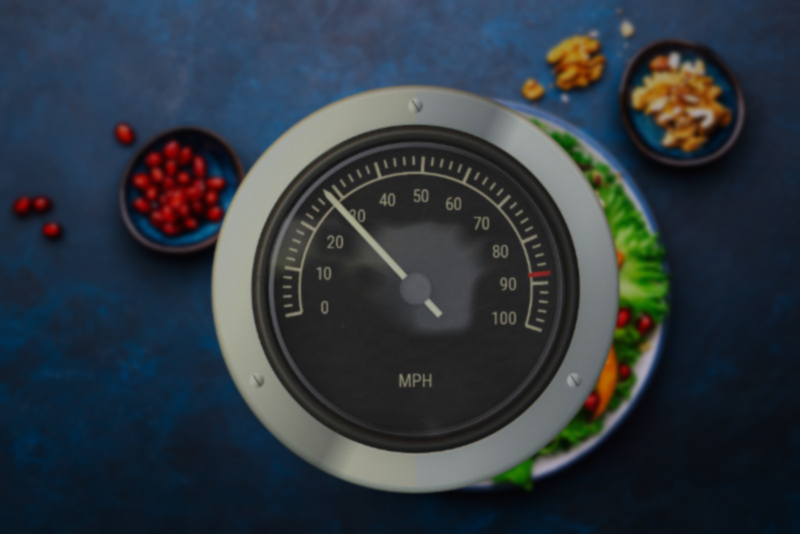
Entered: 28 mph
